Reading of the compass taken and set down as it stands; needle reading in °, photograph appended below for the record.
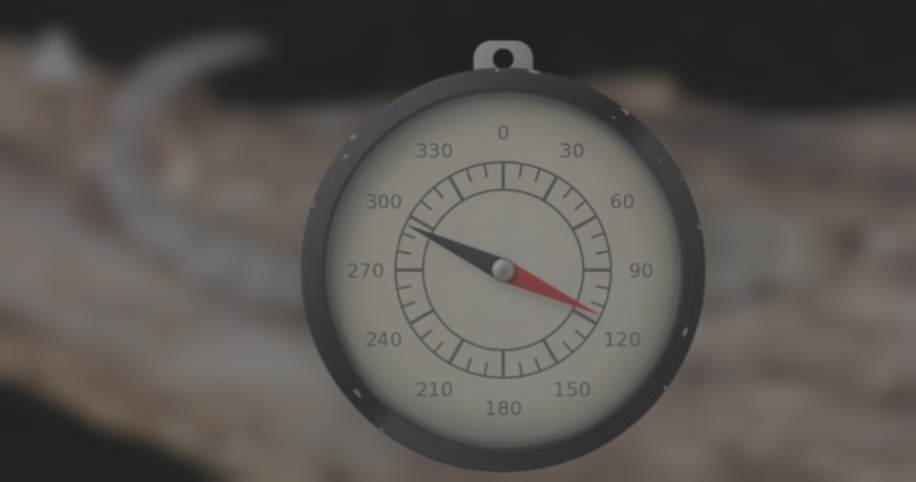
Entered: 115 °
